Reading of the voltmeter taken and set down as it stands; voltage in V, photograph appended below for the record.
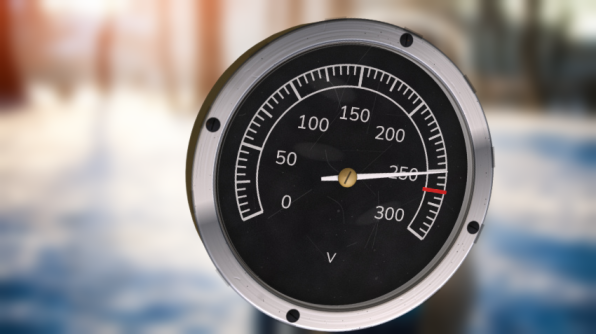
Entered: 250 V
